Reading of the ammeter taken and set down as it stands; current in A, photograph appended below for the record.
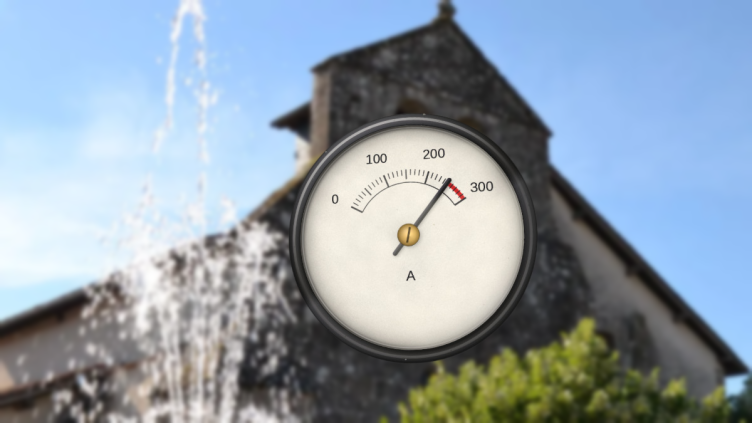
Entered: 250 A
